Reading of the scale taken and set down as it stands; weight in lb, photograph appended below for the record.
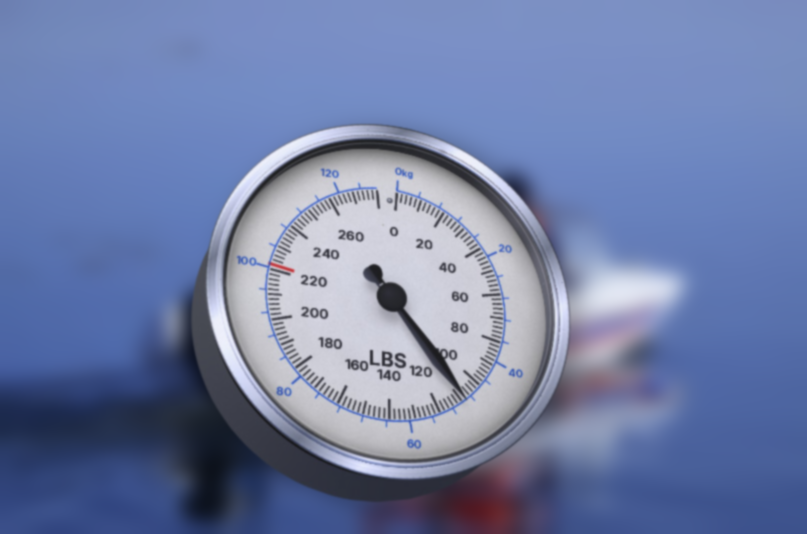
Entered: 110 lb
